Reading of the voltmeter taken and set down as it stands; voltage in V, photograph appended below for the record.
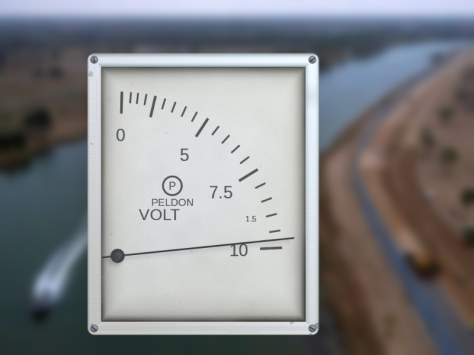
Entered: 9.75 V
